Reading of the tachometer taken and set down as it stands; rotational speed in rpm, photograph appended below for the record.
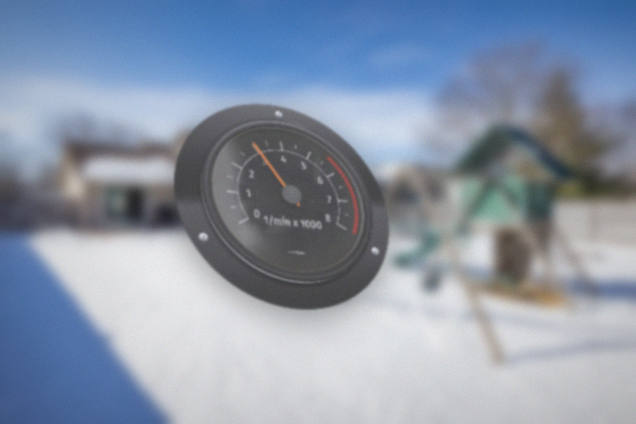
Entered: 3000 rpm
